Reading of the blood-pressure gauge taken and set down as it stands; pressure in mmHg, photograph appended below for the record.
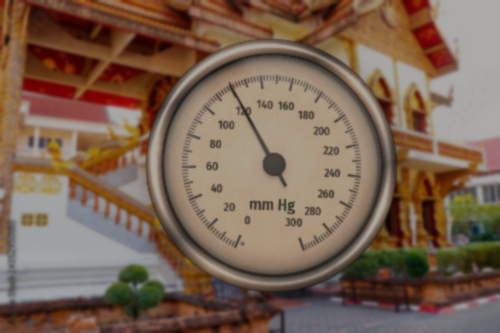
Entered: 120 mmHg
